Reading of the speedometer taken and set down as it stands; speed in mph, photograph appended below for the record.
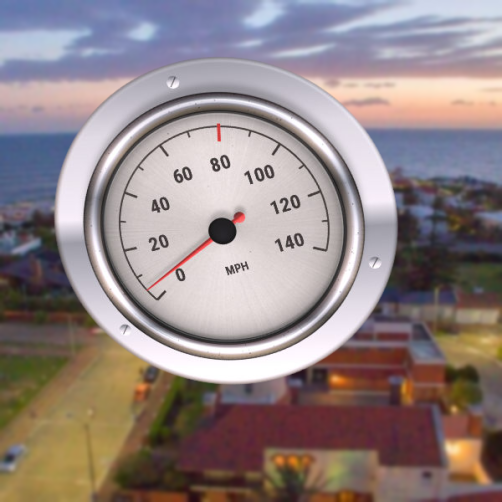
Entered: 5 mph
